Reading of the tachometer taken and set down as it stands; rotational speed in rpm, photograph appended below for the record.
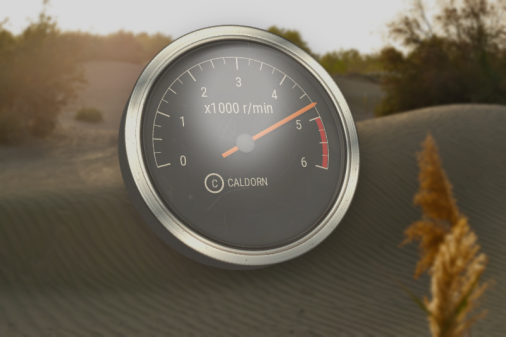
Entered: 4750 rpm
